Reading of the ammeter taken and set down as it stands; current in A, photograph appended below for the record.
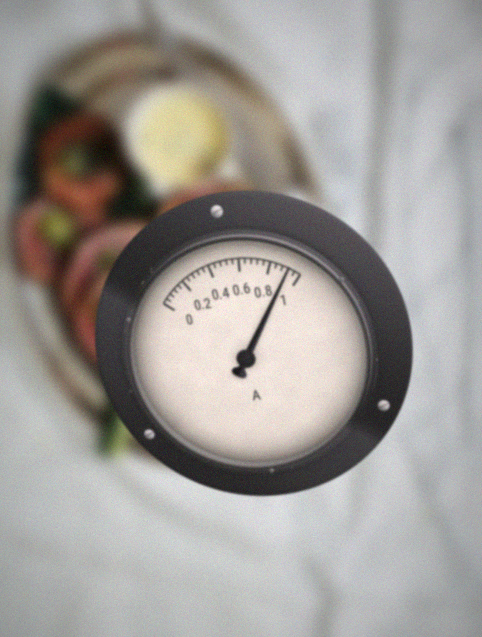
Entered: 0.92 A
